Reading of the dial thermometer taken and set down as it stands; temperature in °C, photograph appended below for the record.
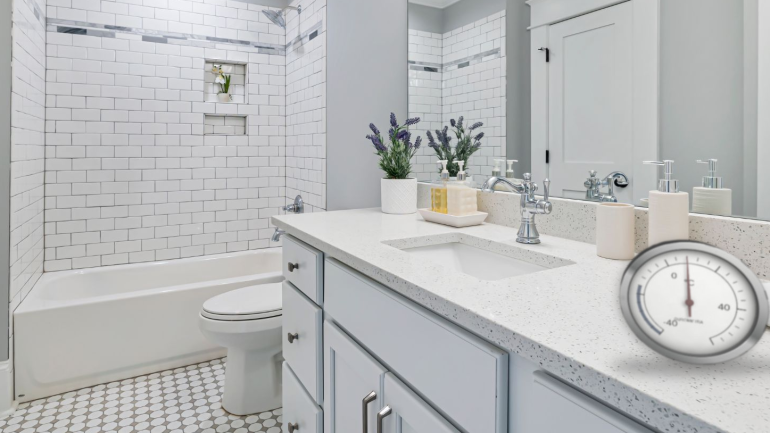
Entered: 8 °C
